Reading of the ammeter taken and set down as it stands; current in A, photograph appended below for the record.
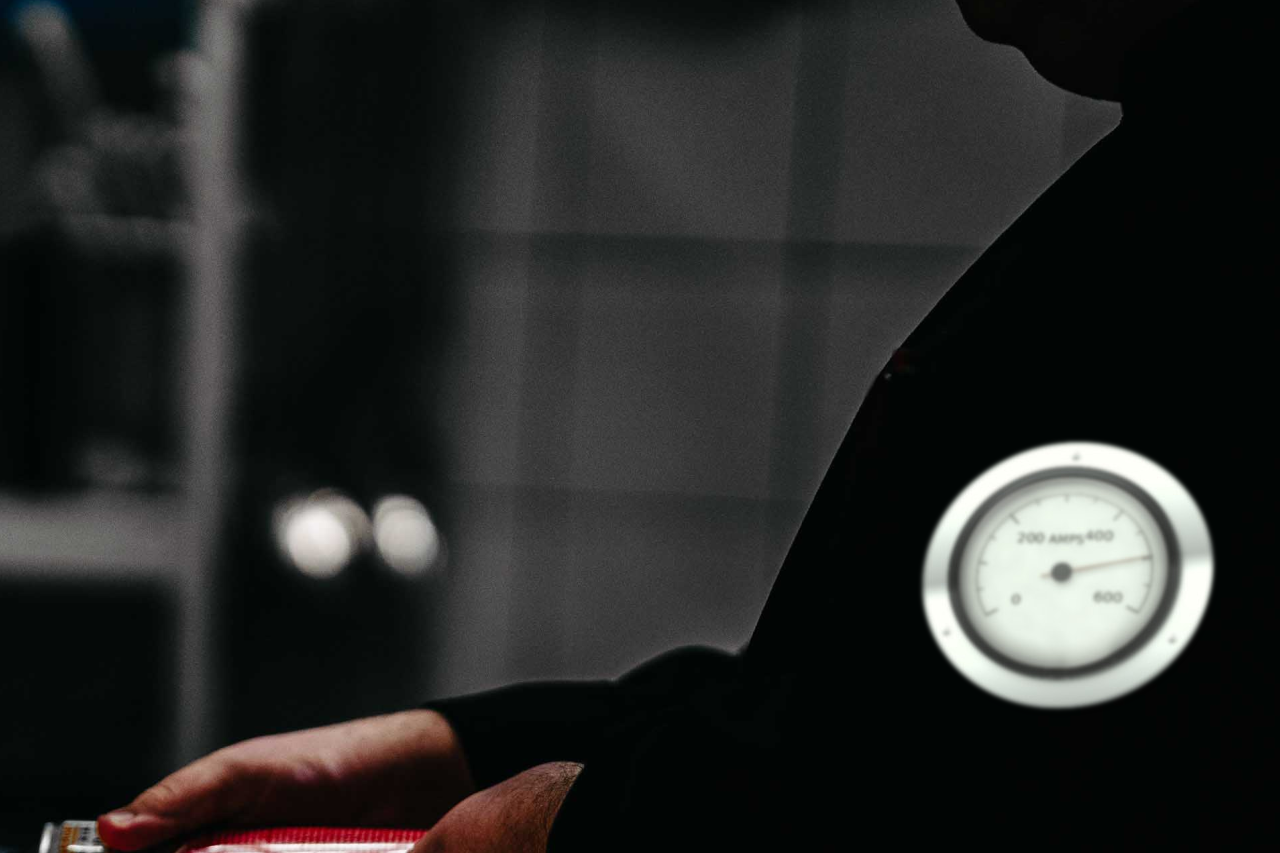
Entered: 500 A
